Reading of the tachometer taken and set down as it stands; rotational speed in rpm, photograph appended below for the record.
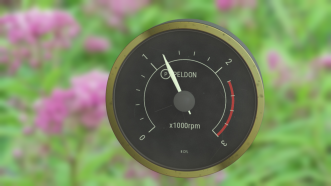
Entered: 1200 rpm
